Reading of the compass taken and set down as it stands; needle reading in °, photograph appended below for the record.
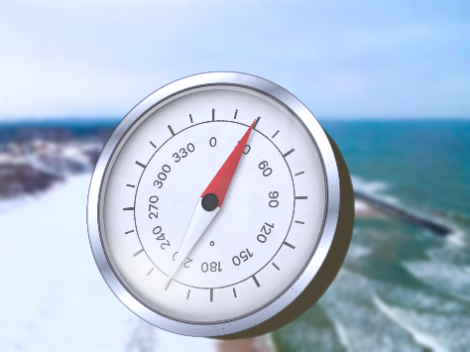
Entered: 30 °
